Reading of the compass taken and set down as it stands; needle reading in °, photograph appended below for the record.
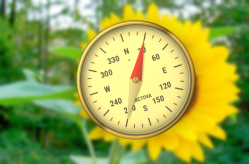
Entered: 30 °
